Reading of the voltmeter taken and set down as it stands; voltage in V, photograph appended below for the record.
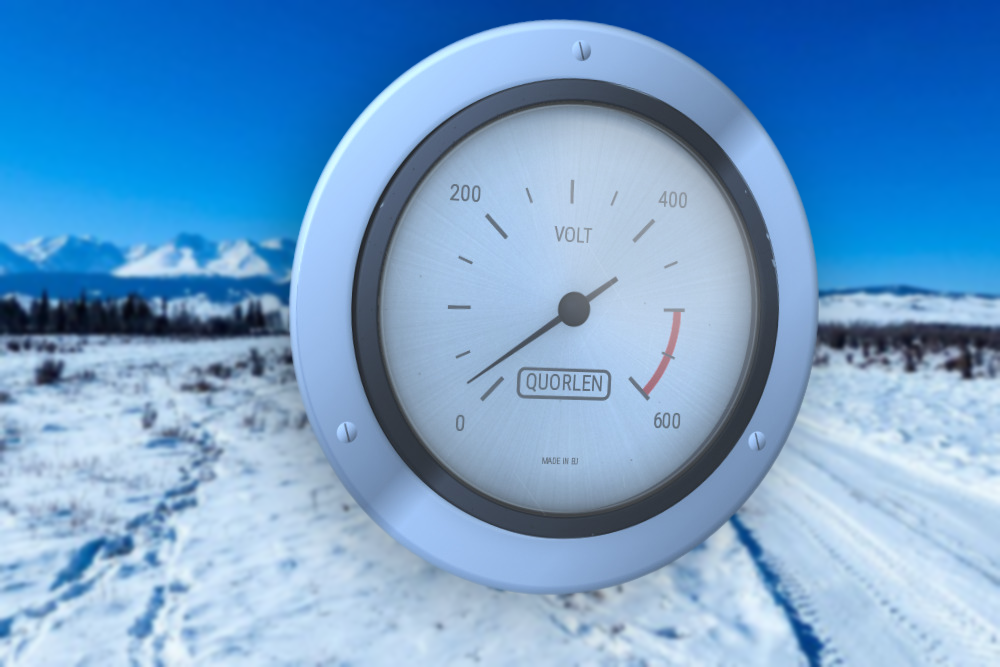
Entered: 25 V
